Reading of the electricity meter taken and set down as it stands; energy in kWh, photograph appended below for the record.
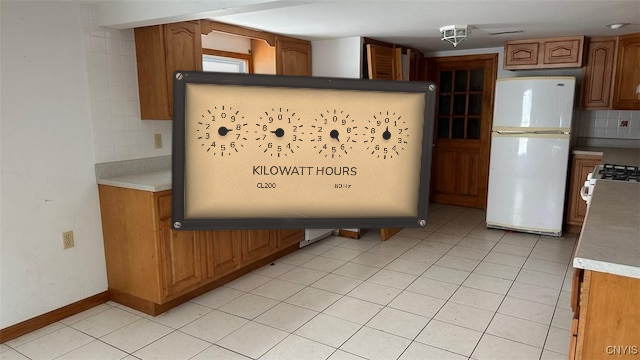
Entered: 7760 kWh
